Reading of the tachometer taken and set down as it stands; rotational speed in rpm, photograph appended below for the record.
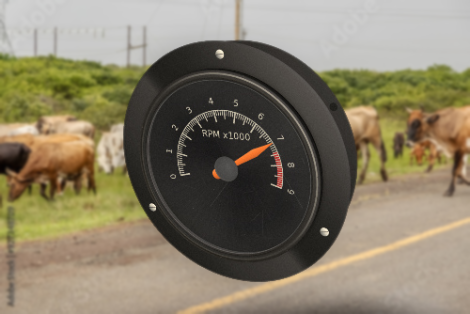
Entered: 7000 rpm
